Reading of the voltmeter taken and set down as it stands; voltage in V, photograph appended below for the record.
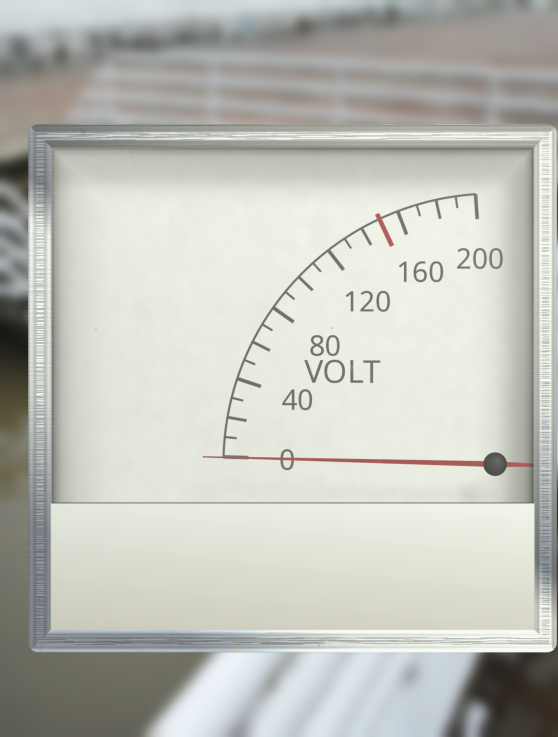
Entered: 0 V
